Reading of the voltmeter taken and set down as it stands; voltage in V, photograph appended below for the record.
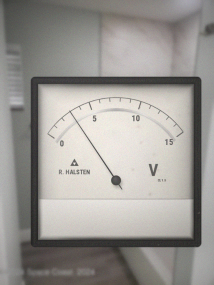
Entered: 3 V
